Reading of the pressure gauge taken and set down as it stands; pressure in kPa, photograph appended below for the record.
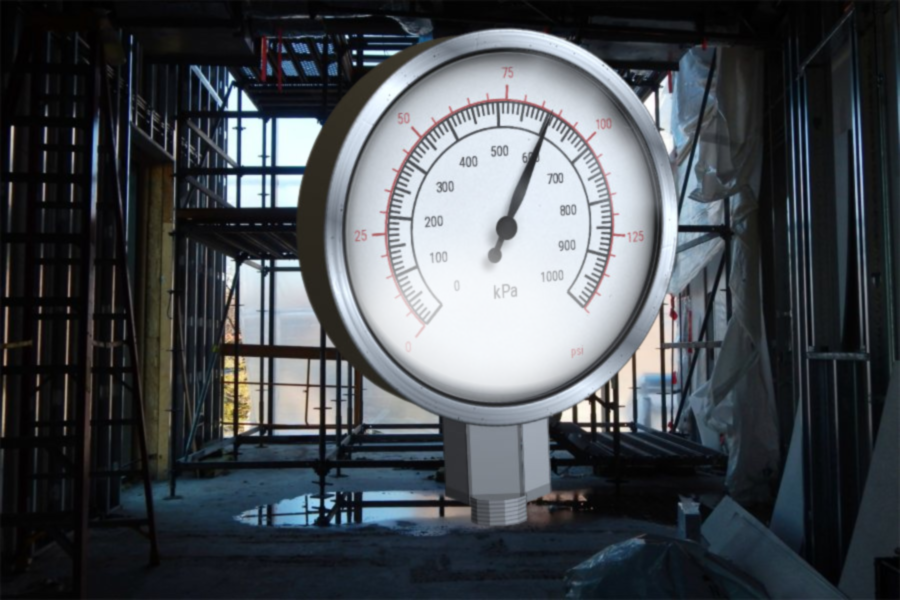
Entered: 600 kPa
